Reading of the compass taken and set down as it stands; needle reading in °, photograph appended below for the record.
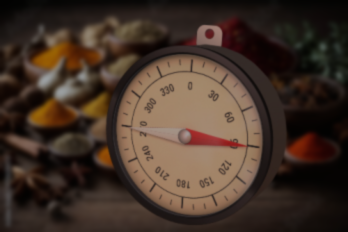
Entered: 90 °
